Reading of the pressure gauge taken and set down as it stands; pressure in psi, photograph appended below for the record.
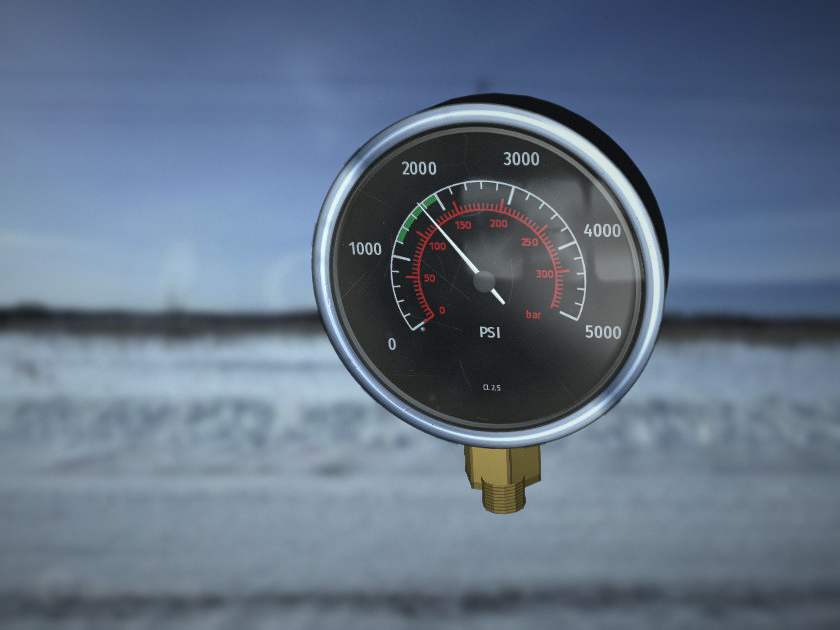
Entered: 1800 psi
